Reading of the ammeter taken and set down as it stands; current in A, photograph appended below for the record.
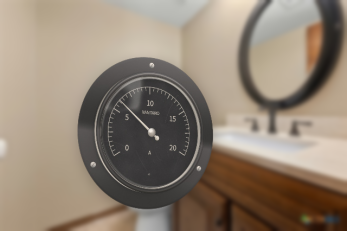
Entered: 6 A
